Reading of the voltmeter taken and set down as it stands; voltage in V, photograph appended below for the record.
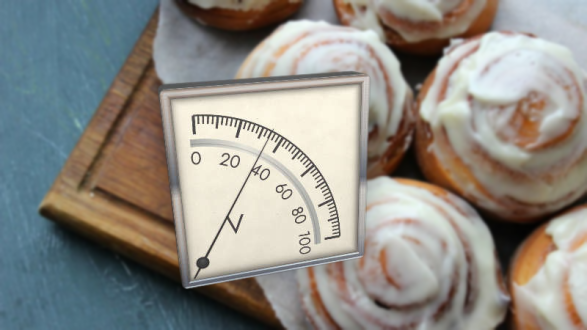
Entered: 34 V
